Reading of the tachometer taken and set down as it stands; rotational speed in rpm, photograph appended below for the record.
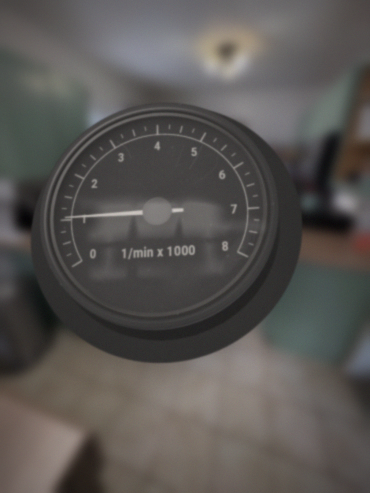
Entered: 1000 rpm
